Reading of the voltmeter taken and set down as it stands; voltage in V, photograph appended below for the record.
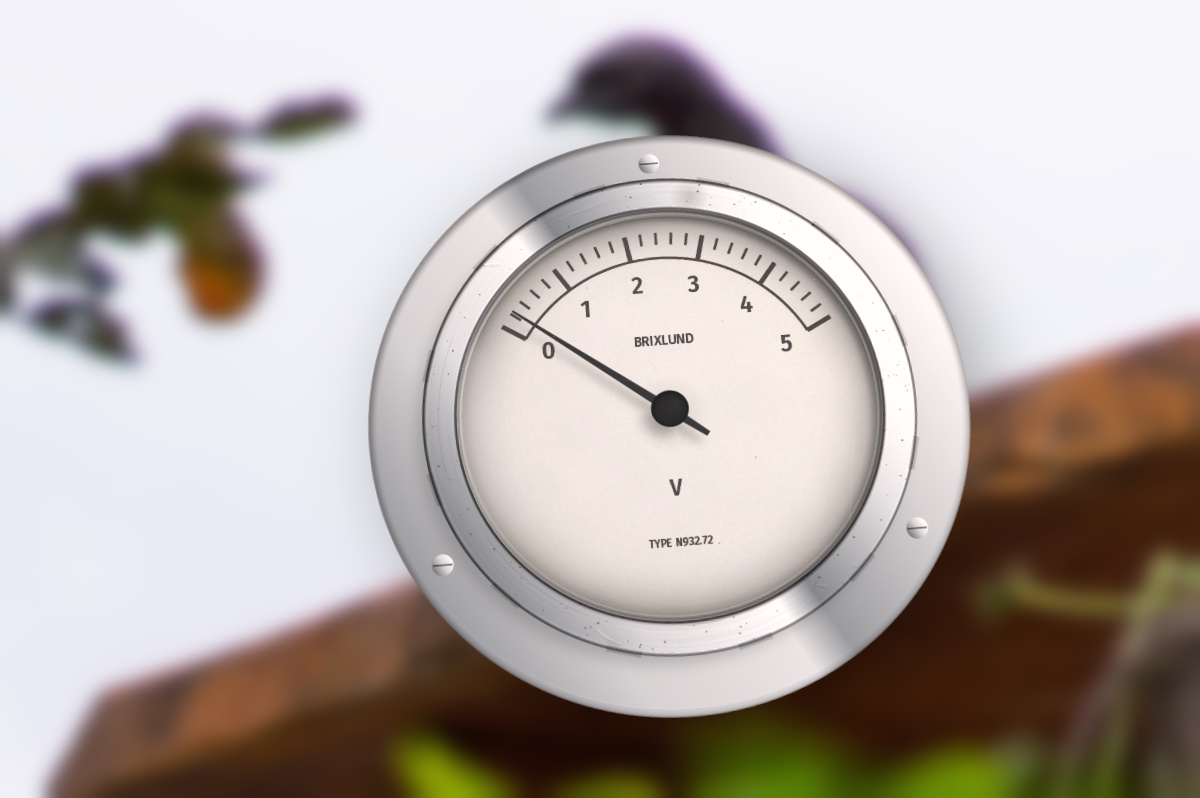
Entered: 0.2 V
